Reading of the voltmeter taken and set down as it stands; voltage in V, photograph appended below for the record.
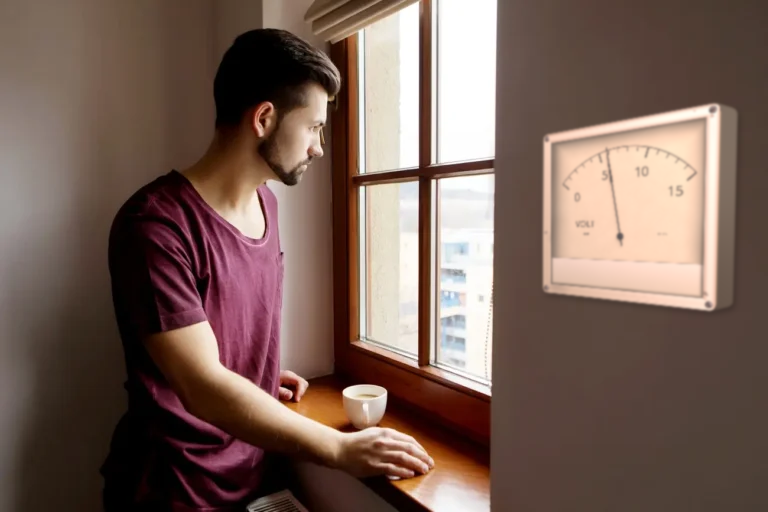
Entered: 6 V
